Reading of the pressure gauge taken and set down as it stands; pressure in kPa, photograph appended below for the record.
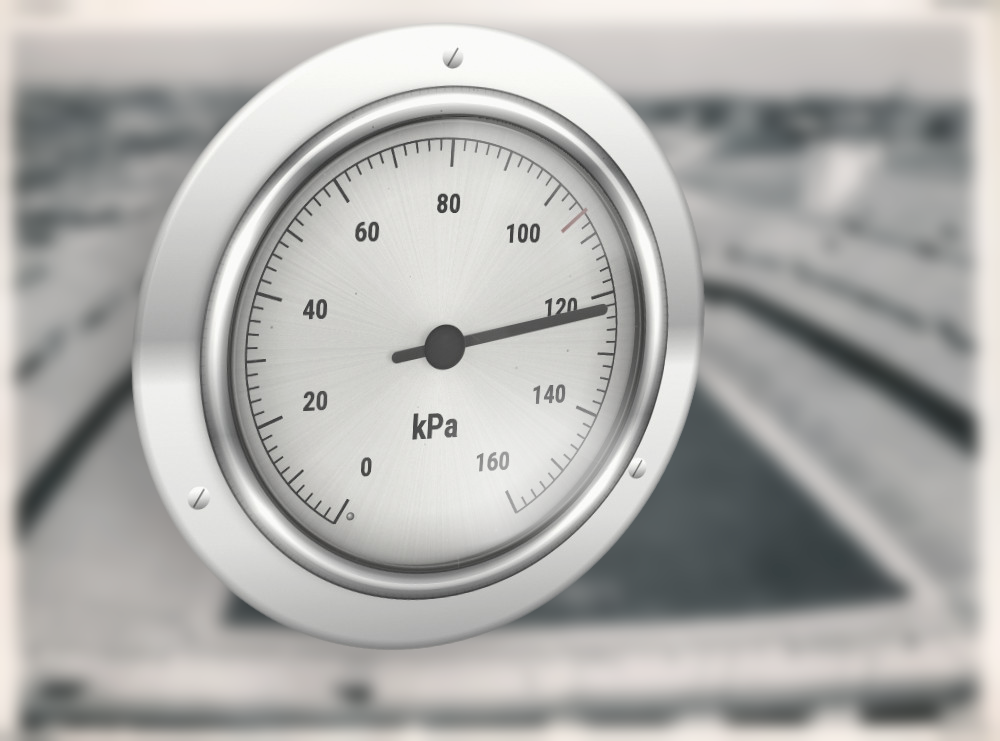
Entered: 122 kPa
